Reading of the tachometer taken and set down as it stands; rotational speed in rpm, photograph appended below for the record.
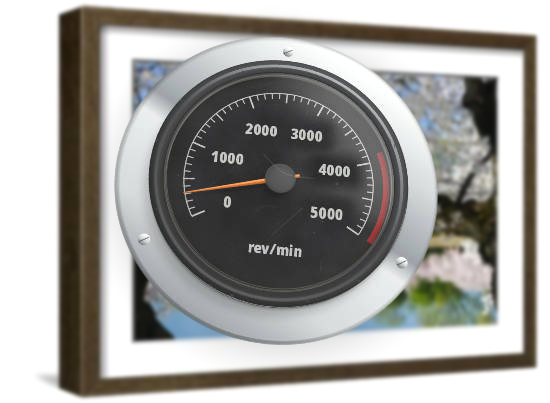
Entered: 300 rpm
